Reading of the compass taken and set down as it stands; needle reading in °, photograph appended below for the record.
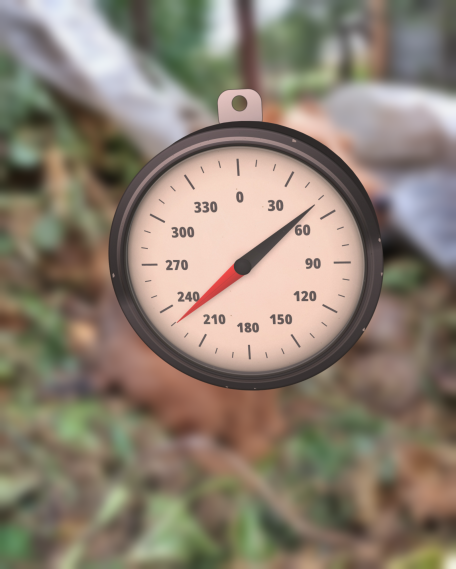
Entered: 230 °
